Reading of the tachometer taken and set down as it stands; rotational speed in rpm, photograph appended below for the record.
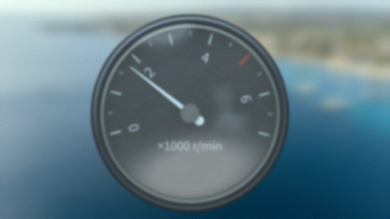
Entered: 1750 rpm
